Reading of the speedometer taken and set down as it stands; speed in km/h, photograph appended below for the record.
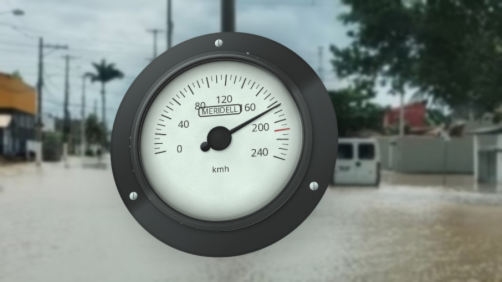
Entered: 185 km/h
